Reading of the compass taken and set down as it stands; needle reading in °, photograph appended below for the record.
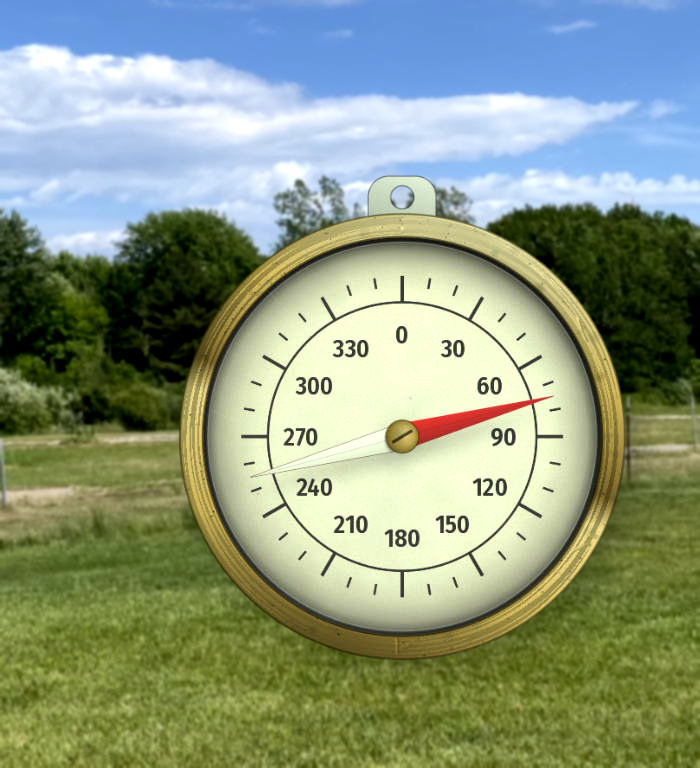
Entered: 75 °
